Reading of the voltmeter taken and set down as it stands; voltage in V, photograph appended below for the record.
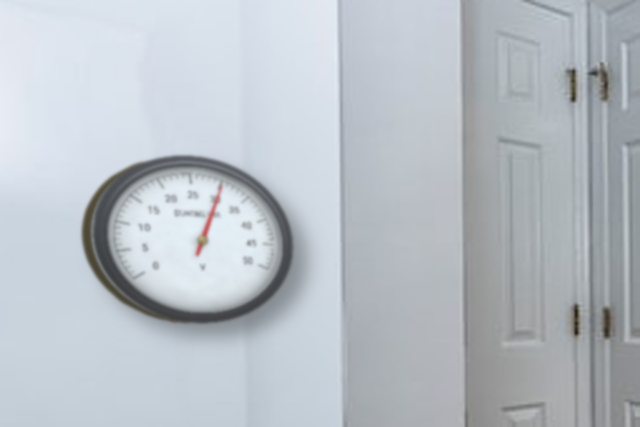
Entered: 30 V
